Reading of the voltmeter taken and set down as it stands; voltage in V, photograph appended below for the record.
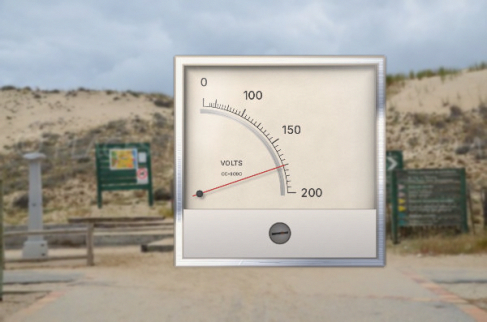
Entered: 175 V
